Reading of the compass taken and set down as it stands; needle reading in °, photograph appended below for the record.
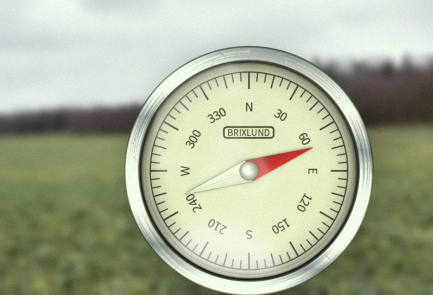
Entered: 70 °
